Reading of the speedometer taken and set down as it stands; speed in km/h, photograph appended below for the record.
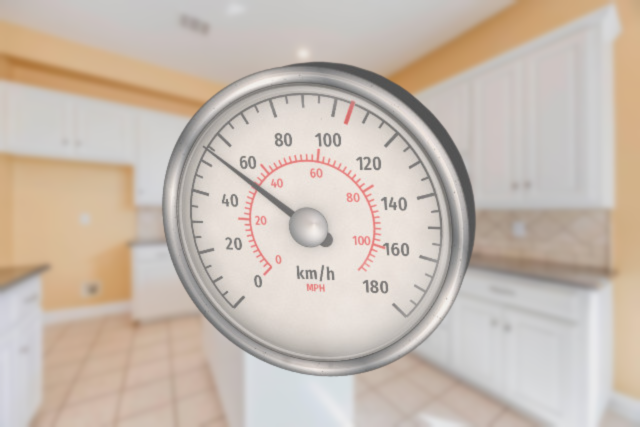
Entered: 55 km/h
